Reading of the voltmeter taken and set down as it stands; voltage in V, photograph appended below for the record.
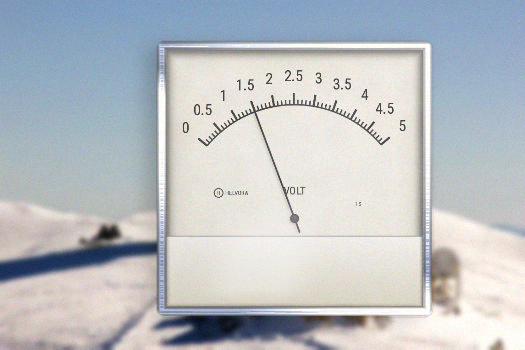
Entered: 1.5 V
